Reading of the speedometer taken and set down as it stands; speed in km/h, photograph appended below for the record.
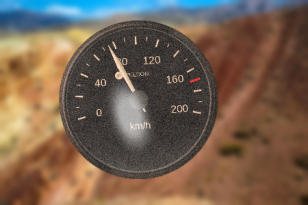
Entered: 75 km/h
